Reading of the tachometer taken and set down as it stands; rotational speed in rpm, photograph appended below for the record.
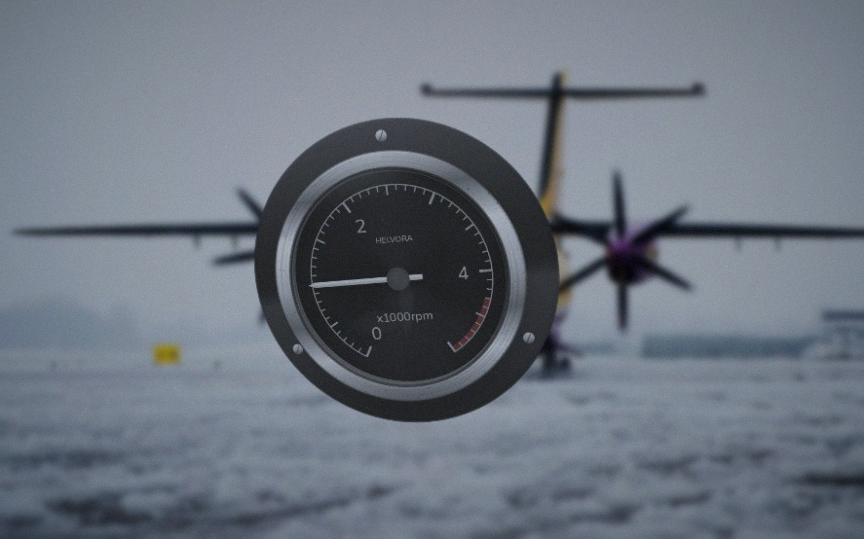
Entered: 1000 rpm
